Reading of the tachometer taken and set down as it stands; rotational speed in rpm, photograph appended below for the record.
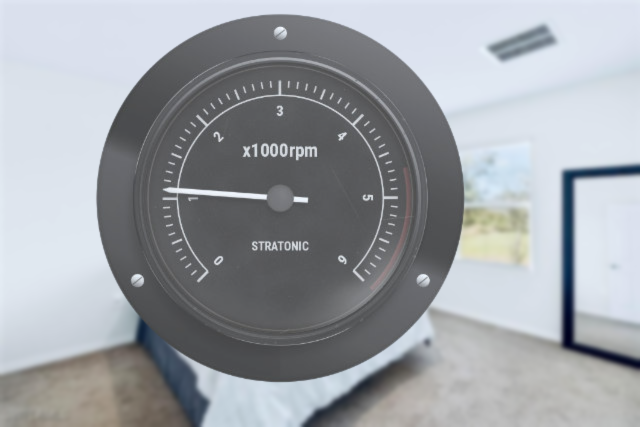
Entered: 1100 rpm
